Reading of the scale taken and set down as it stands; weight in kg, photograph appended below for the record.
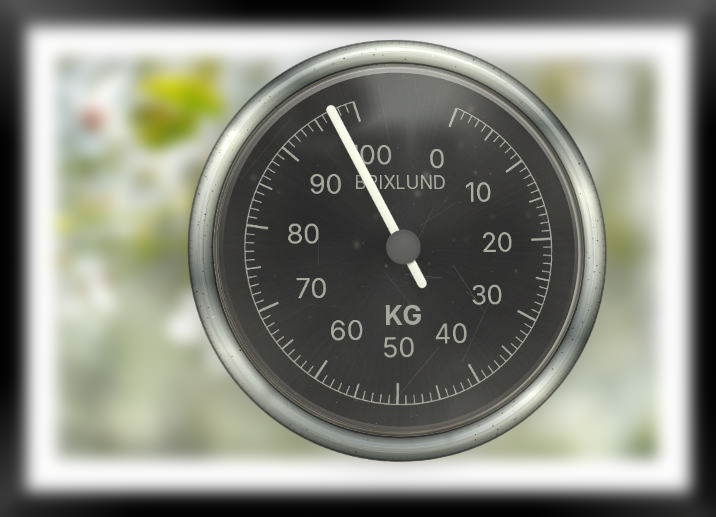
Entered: 97 kg
